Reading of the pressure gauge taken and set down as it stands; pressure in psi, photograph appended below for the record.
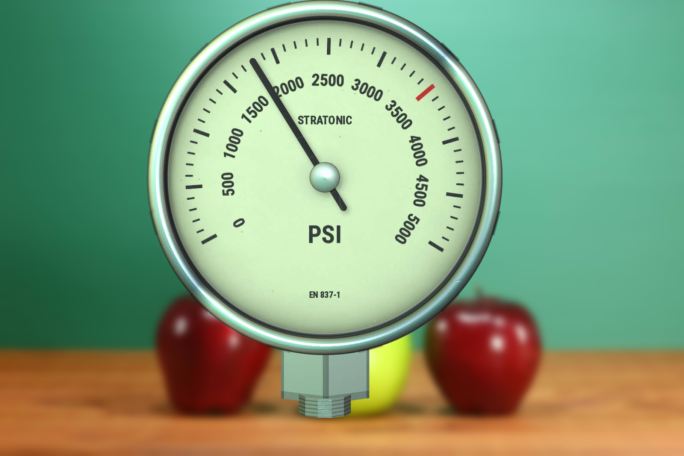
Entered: 1800 psi
